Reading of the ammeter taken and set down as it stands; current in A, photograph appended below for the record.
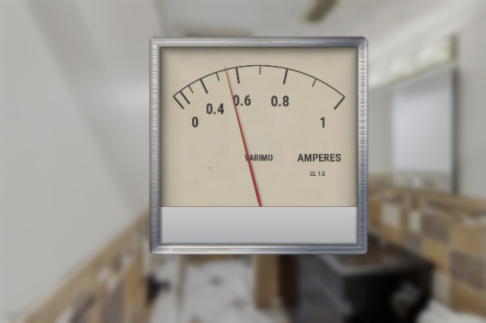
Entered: 0.55 A
